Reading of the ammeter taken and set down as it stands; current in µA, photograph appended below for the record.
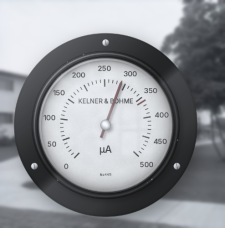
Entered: 290 µA
